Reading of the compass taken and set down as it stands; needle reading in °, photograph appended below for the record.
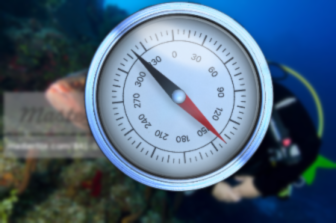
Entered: 140 °
